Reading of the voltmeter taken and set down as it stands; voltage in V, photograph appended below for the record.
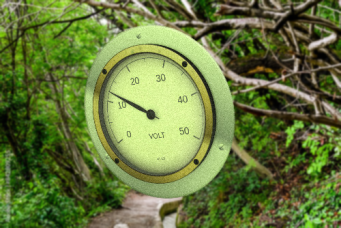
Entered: 12.5 V
